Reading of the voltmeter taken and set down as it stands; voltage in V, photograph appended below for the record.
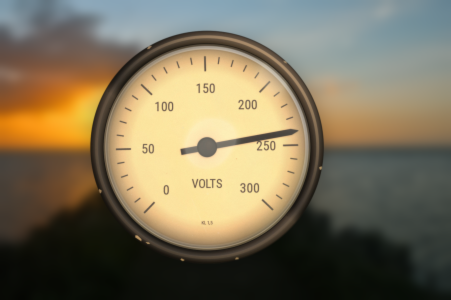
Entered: 240 V
